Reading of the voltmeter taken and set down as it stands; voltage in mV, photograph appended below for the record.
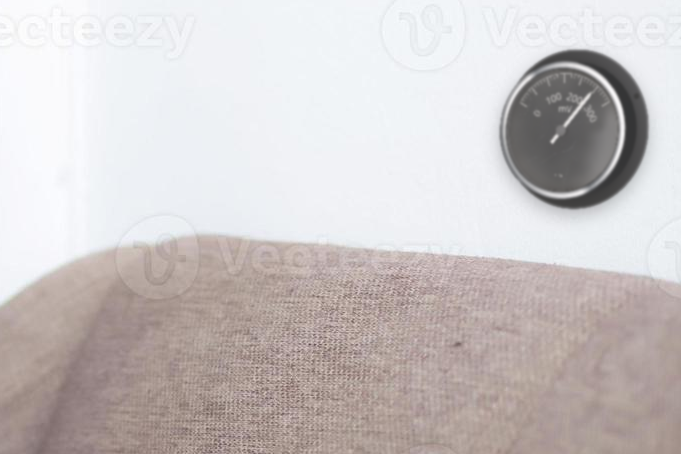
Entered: 250 mV
